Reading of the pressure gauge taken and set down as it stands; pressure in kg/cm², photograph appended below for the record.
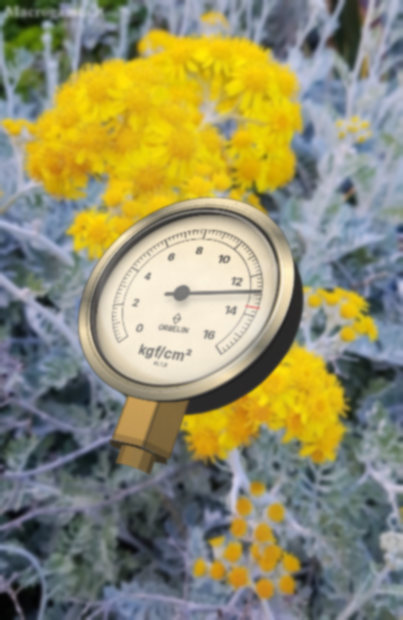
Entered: 13 kg/cm²
